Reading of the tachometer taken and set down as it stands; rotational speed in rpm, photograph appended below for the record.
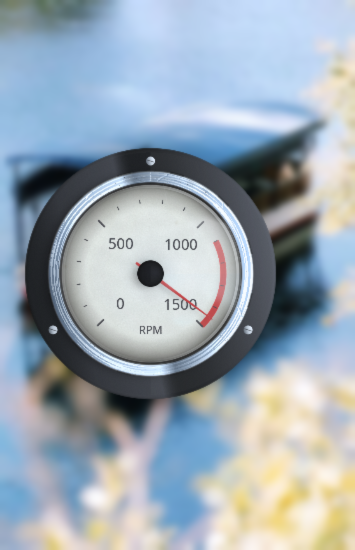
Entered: 1450 rpm
